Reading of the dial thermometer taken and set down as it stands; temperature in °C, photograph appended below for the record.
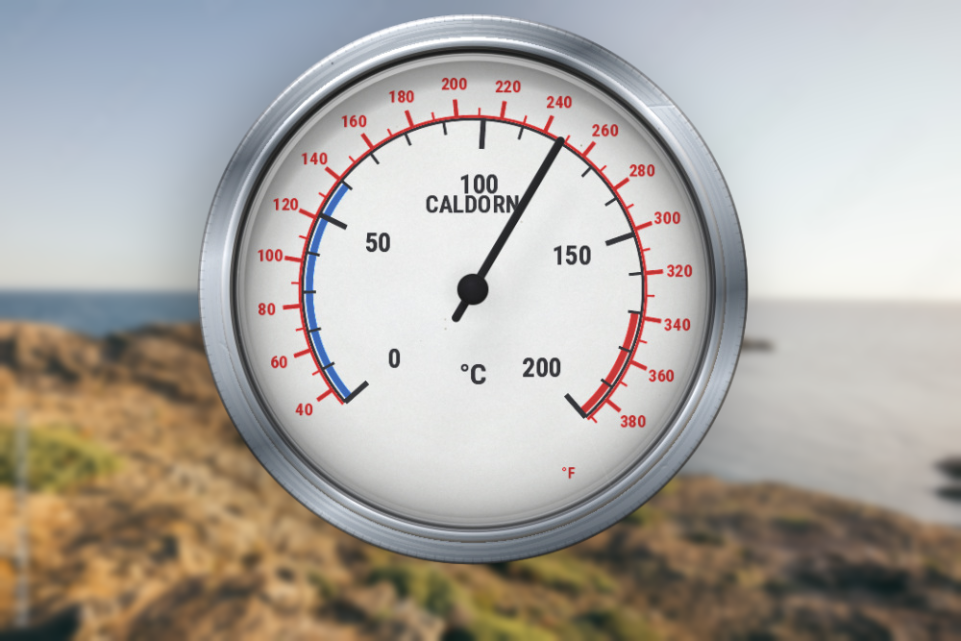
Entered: 120 °C
